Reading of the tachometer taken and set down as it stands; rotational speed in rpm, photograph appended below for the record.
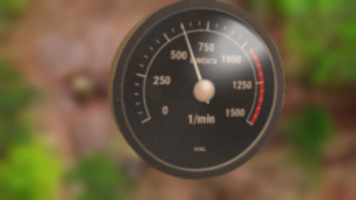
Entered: 600 rpm
